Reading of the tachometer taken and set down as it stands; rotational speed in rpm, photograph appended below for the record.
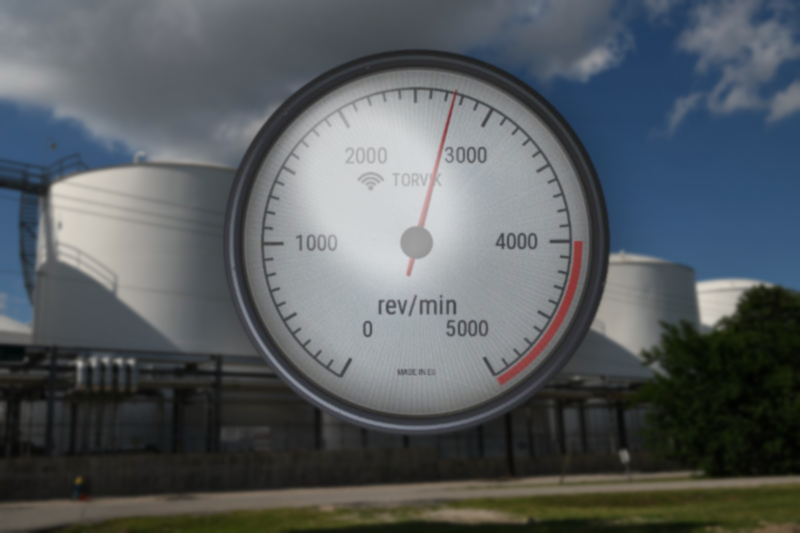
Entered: 2750 rpm
